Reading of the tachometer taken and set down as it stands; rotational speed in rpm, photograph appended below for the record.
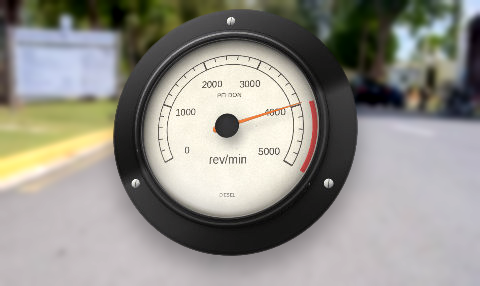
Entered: 4000 rpm
